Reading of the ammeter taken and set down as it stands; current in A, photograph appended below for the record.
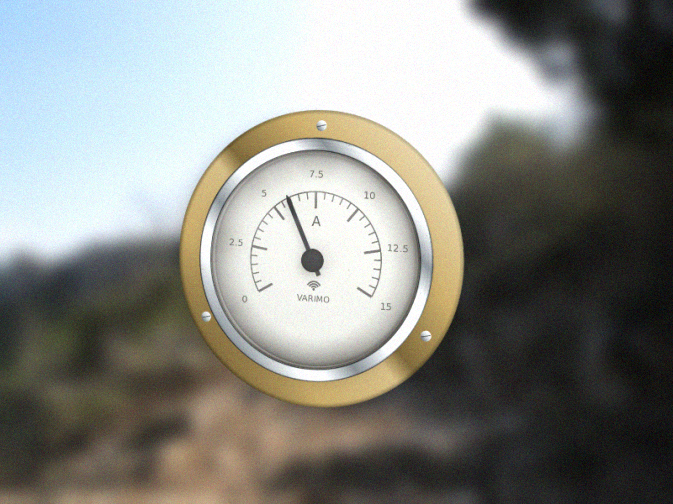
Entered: 6 A
